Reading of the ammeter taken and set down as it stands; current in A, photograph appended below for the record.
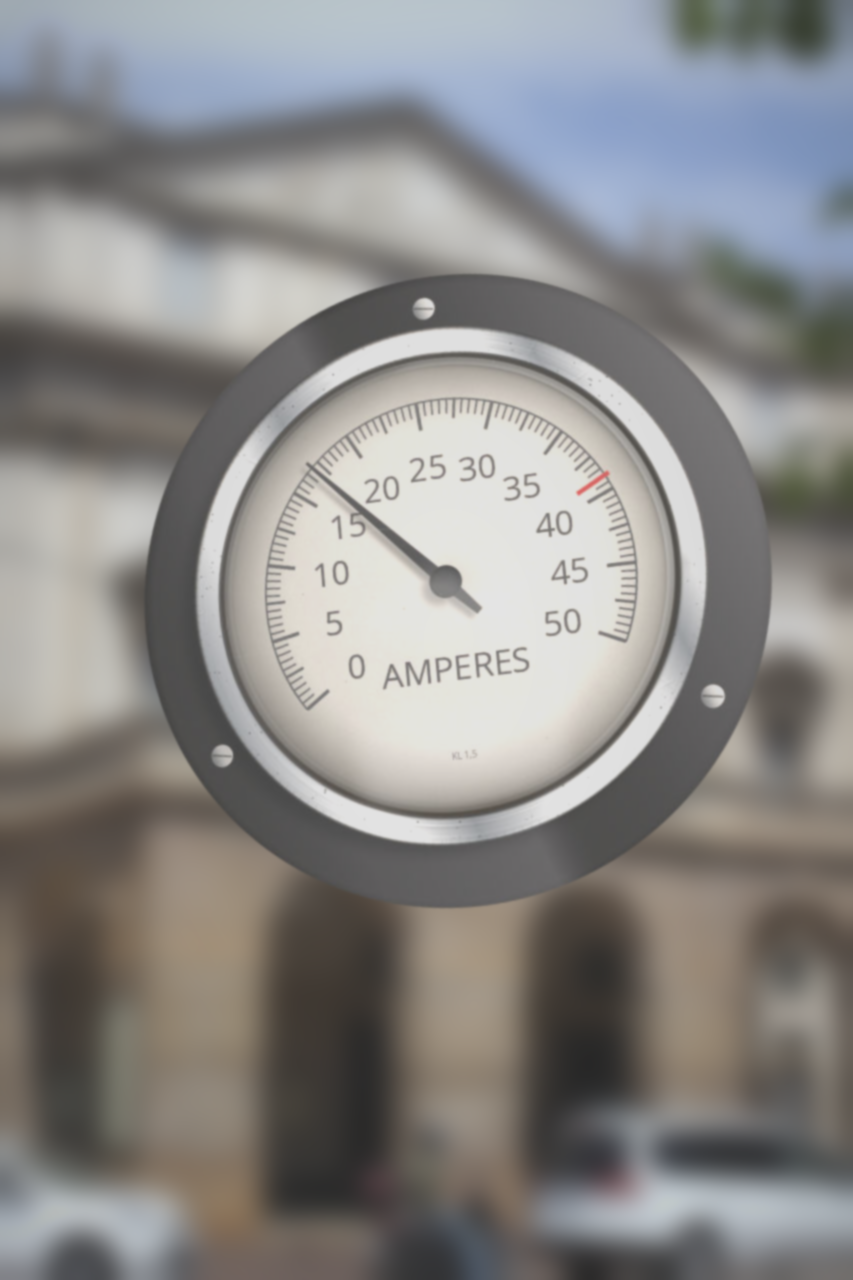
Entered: 17 A
